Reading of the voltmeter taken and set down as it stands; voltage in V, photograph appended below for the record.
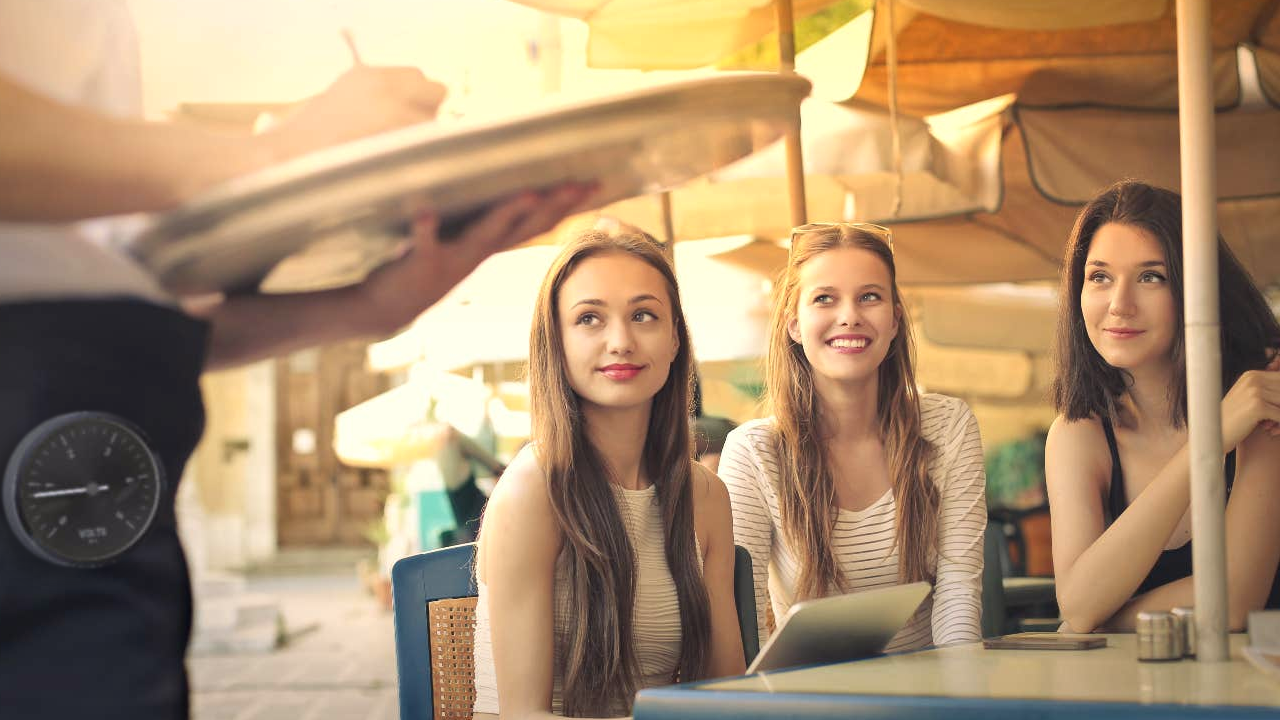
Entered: 0.8 V
